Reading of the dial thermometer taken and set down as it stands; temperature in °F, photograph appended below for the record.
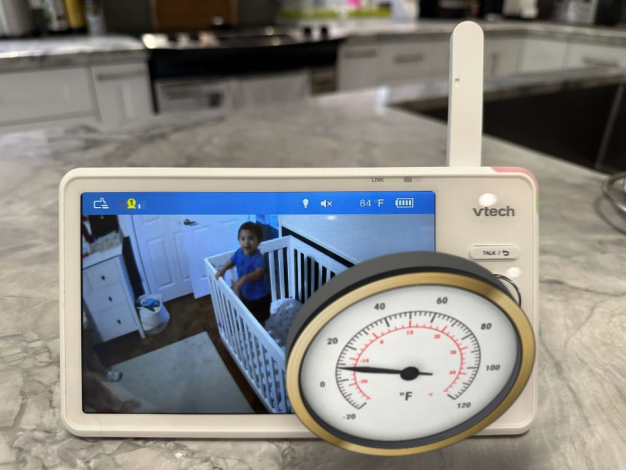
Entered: 10 °F
